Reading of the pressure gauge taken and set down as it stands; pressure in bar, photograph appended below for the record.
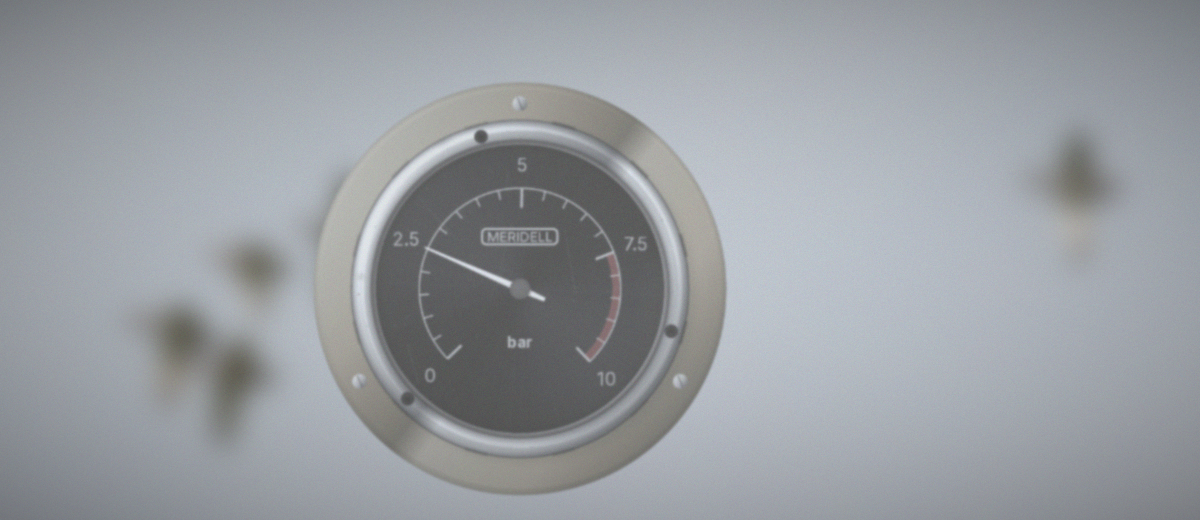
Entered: 2.5 bar
